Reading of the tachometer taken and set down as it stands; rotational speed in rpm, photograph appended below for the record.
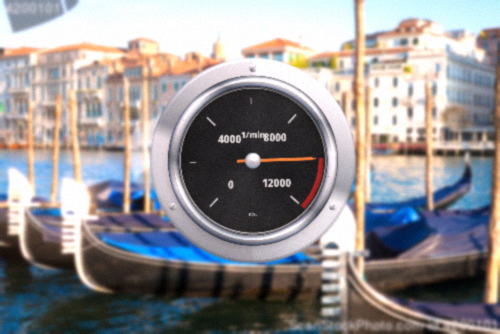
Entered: 10000 rpm
